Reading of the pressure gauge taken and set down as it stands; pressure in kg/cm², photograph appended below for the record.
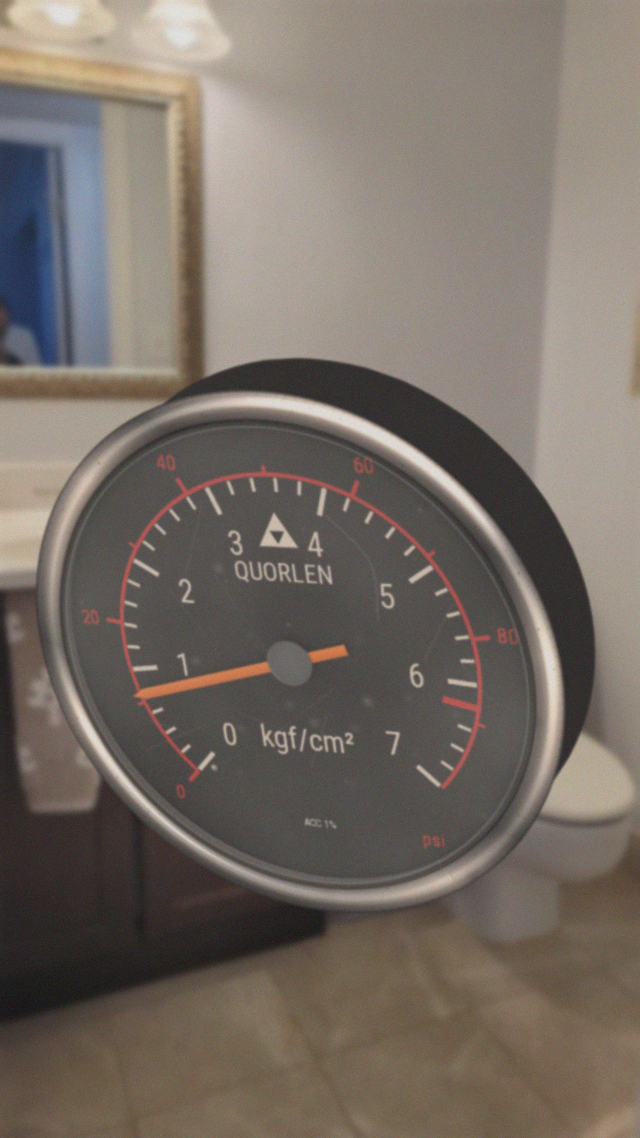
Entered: 0.8 kg/cm²
